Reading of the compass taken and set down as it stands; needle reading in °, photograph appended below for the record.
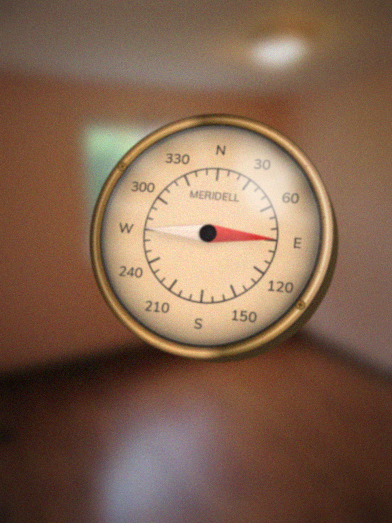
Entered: 90 °
